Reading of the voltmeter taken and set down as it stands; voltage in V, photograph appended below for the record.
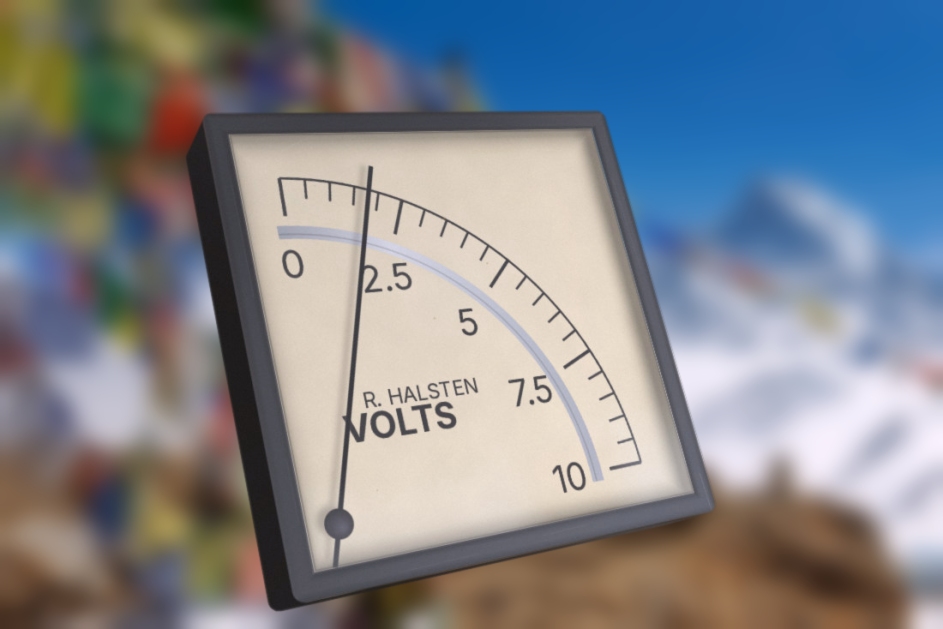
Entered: 1.75 V
